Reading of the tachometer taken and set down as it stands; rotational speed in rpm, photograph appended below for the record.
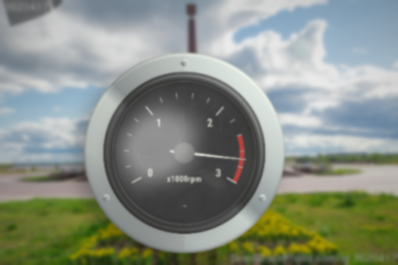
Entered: 2700 rpm
